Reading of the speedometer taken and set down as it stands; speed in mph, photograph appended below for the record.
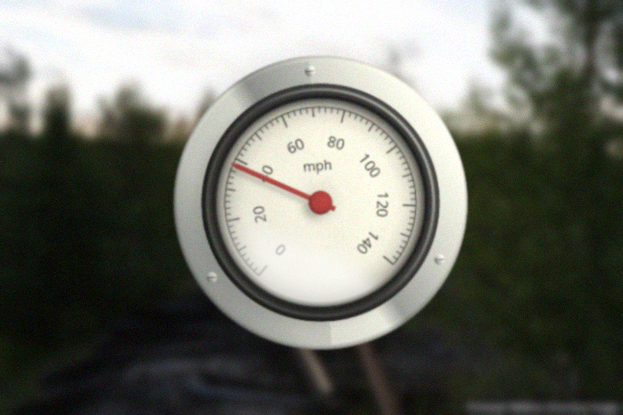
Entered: 38 mph
